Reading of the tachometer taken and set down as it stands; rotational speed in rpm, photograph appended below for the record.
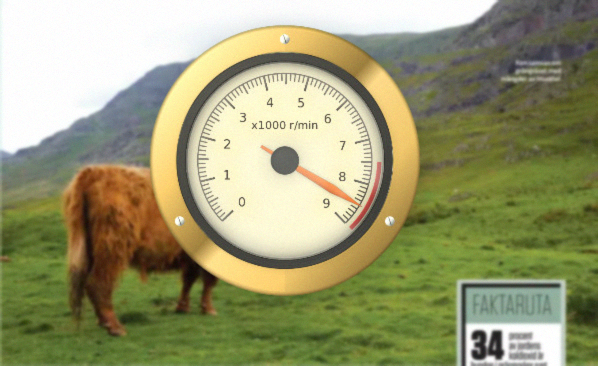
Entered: 8500 rpm
